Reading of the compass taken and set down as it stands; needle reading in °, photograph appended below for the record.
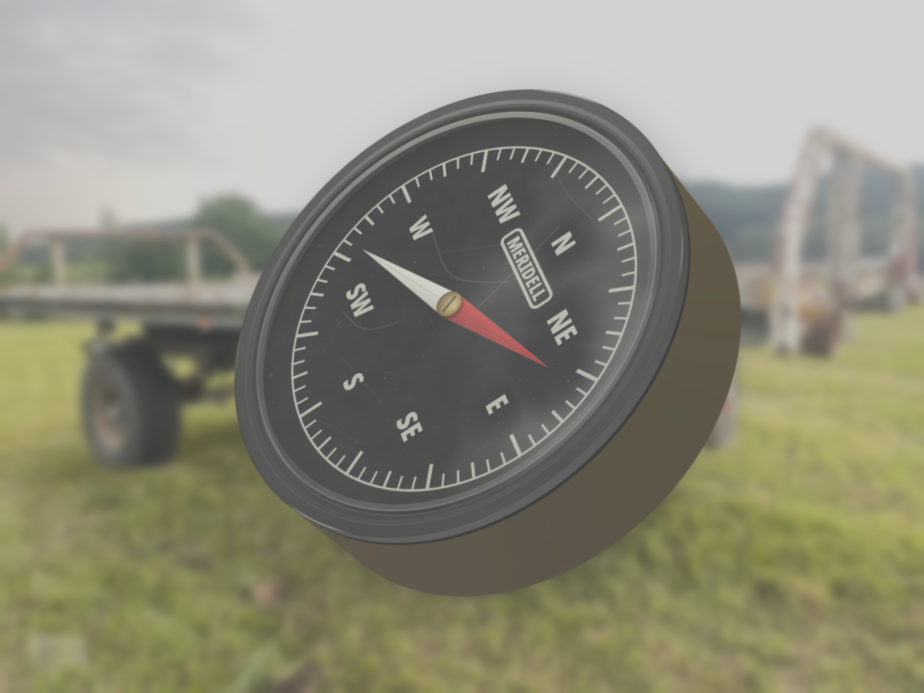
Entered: 65 °
